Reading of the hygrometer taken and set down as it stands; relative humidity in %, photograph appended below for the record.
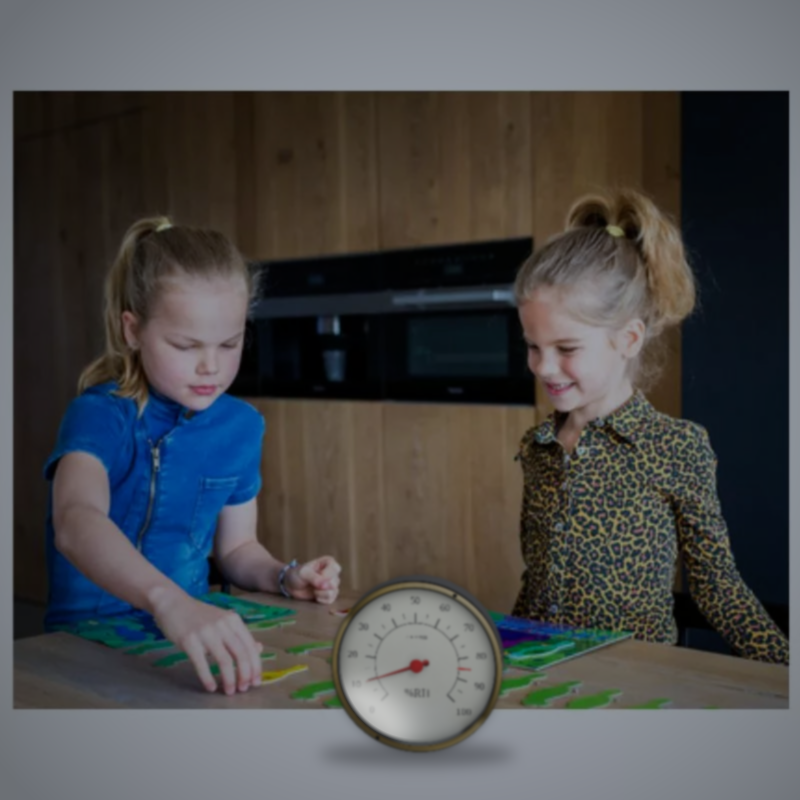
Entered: 10 %
